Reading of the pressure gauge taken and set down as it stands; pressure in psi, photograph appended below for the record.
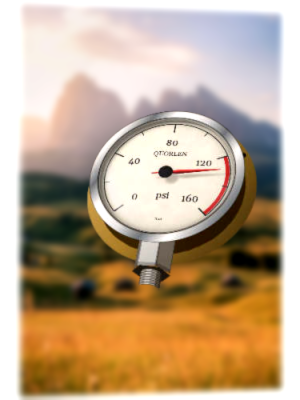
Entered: 130 psi
